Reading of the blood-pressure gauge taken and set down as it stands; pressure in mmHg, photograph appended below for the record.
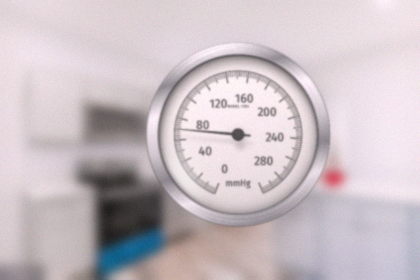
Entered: 70 mmHg
